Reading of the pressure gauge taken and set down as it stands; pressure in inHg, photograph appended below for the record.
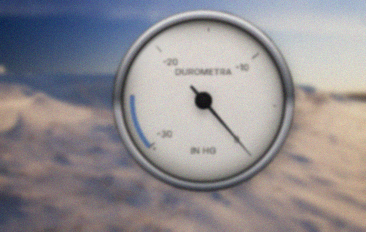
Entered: 0 inHg
